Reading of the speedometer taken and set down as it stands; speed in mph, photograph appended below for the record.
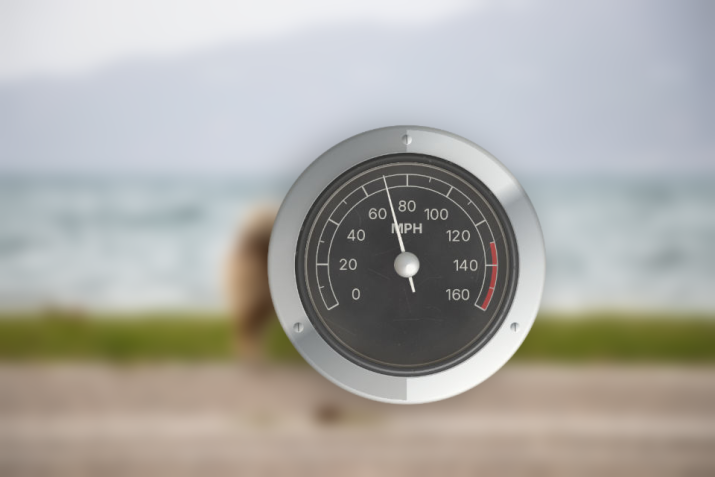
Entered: 70 mph
